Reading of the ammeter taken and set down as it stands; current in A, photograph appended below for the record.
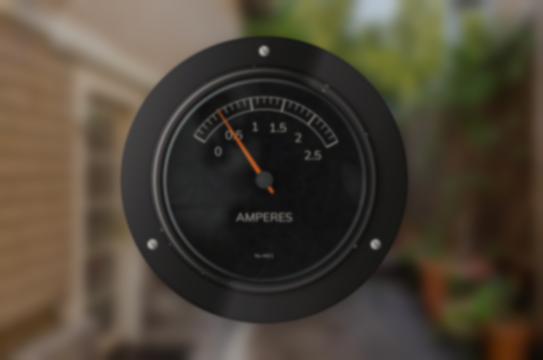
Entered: 0.5 A
